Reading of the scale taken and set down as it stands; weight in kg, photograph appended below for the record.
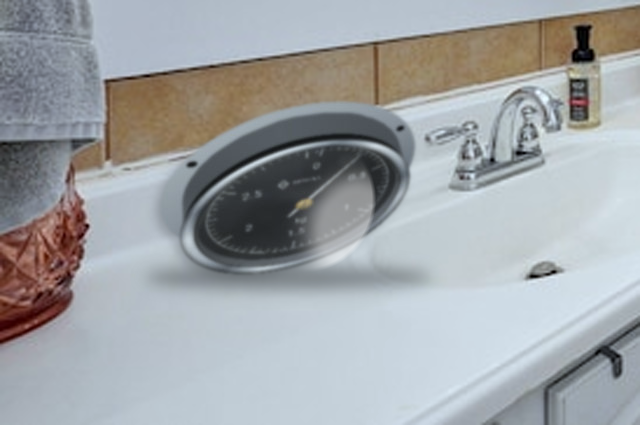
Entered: 0.25 kg
